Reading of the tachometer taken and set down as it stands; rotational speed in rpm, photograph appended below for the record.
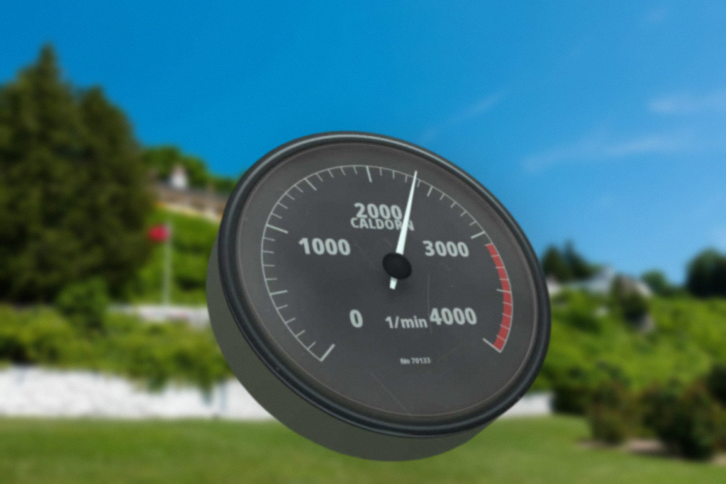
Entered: 2350 rpm
